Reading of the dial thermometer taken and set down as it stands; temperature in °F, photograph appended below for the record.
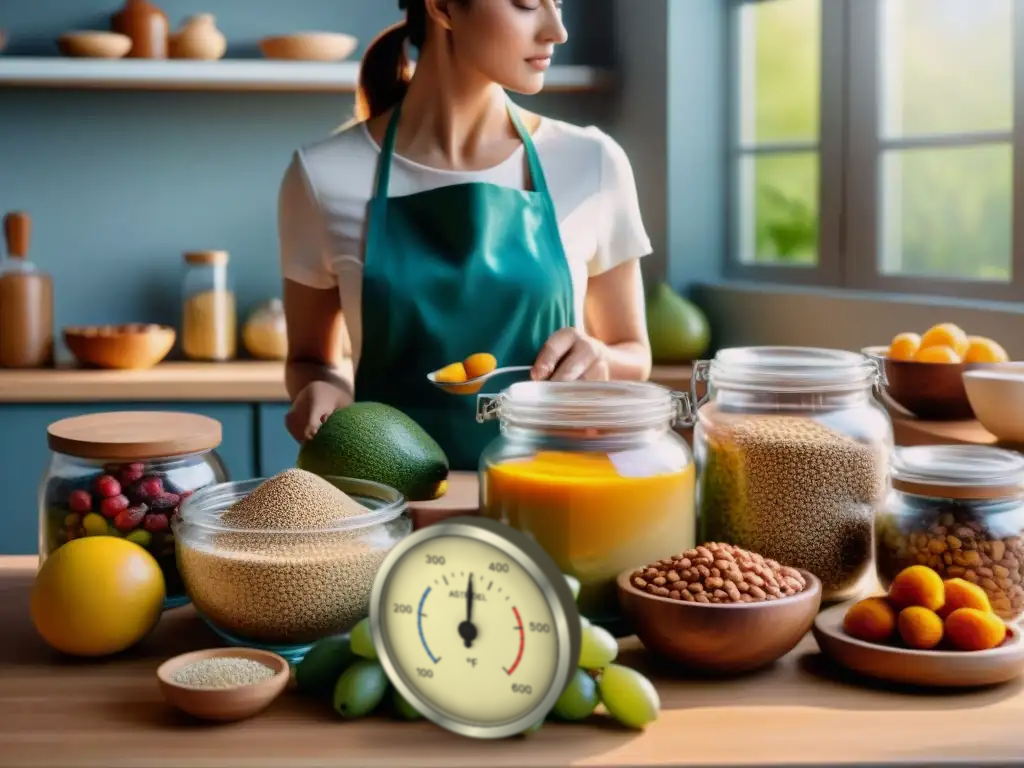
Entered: 360 °F
